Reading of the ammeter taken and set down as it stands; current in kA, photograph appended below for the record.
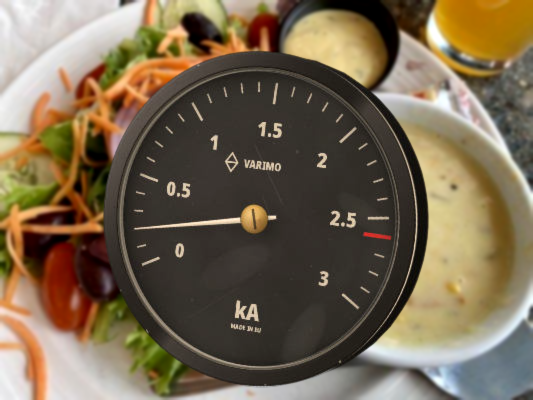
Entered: 0.2 kA
